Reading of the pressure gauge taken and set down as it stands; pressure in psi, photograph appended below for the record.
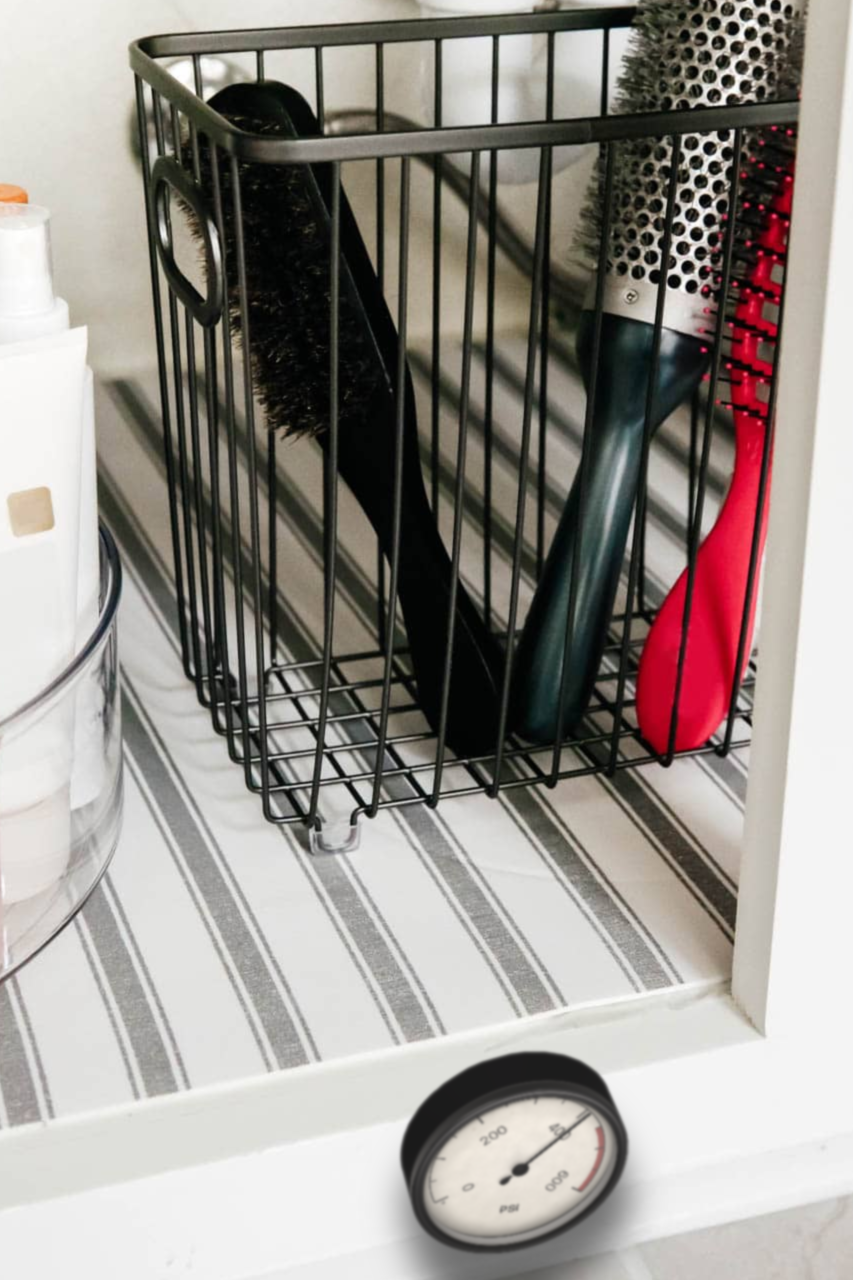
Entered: 400 psi
